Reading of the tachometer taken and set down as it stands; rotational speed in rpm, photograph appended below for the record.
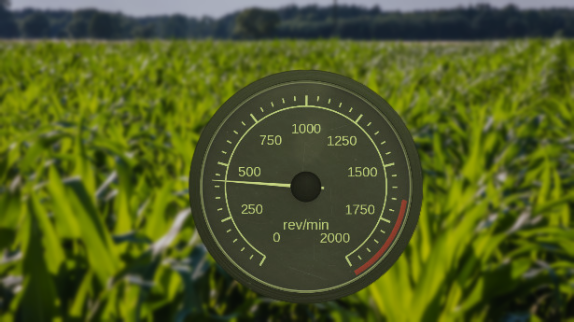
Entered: 425 rpm
